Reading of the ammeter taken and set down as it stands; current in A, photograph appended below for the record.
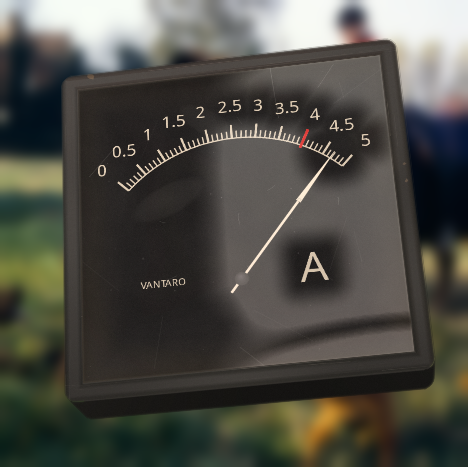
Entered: 4.7 A
